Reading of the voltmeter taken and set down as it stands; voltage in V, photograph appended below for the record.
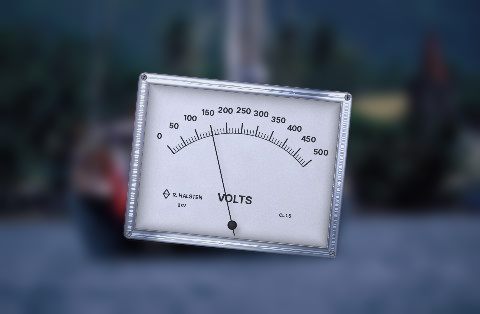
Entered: 150 V
